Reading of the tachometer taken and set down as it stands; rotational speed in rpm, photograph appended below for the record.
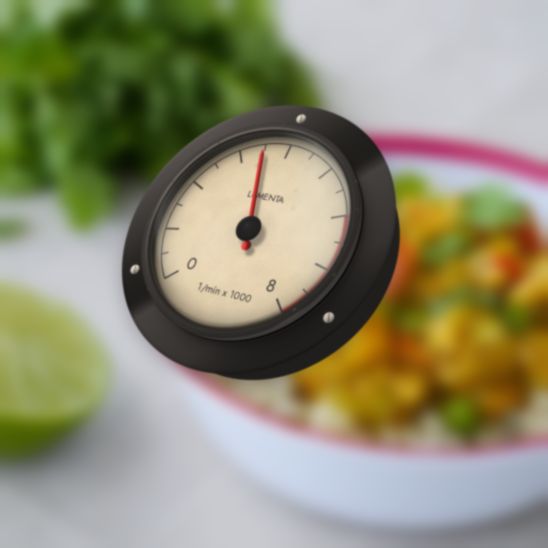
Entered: 3500 rpm
